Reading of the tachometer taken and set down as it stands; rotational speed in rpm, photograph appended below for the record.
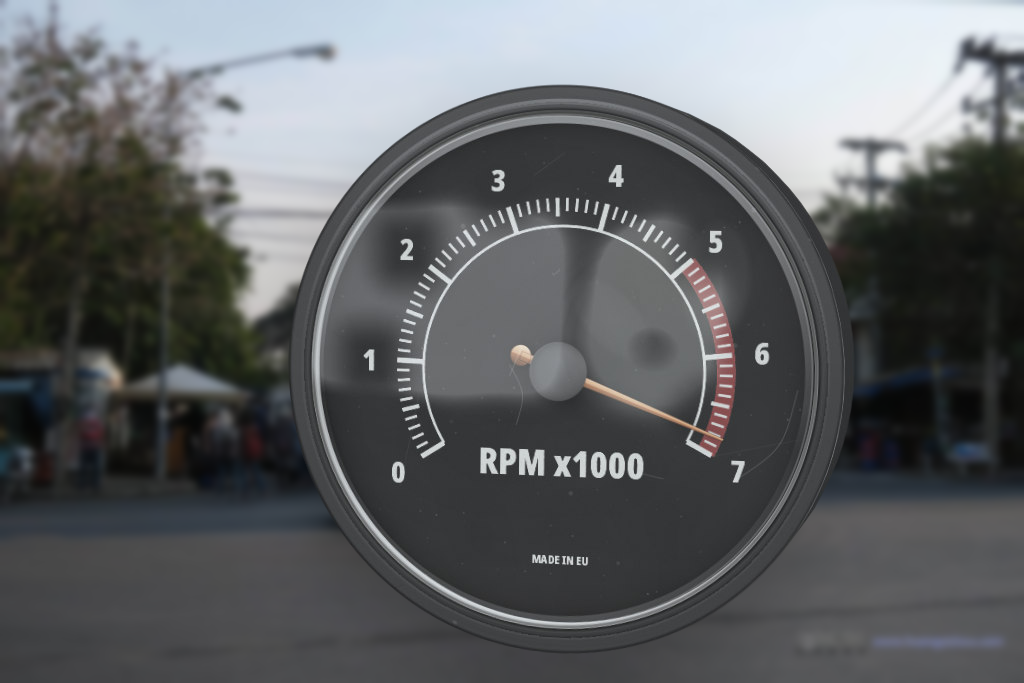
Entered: 6800 rpm
